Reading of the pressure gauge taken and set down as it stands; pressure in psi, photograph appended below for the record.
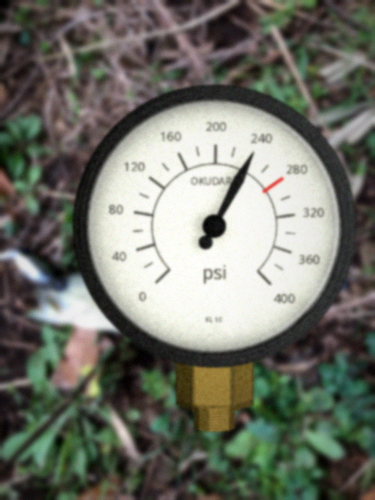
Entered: 240 psi
